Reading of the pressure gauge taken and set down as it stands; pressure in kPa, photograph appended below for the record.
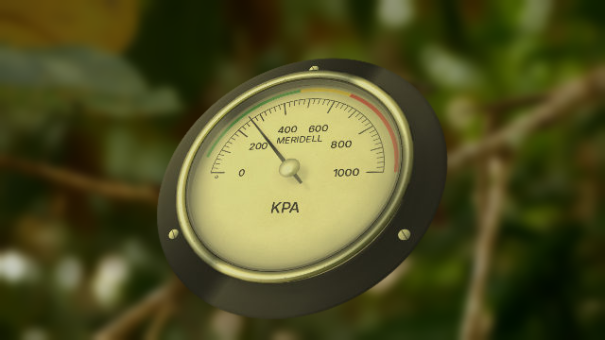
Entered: 260 kPa
